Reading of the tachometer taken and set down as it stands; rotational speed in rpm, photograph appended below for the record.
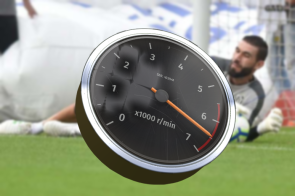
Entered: 6500 rpm
